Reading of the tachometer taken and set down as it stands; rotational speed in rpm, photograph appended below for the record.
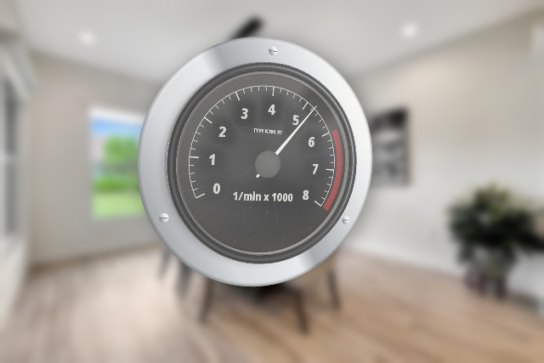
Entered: 5200 rpm
